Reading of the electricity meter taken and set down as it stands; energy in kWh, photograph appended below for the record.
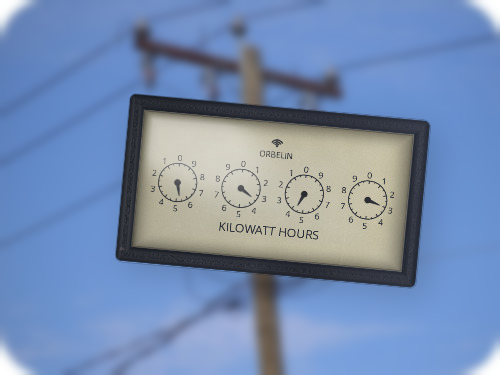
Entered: 5343 kWh
